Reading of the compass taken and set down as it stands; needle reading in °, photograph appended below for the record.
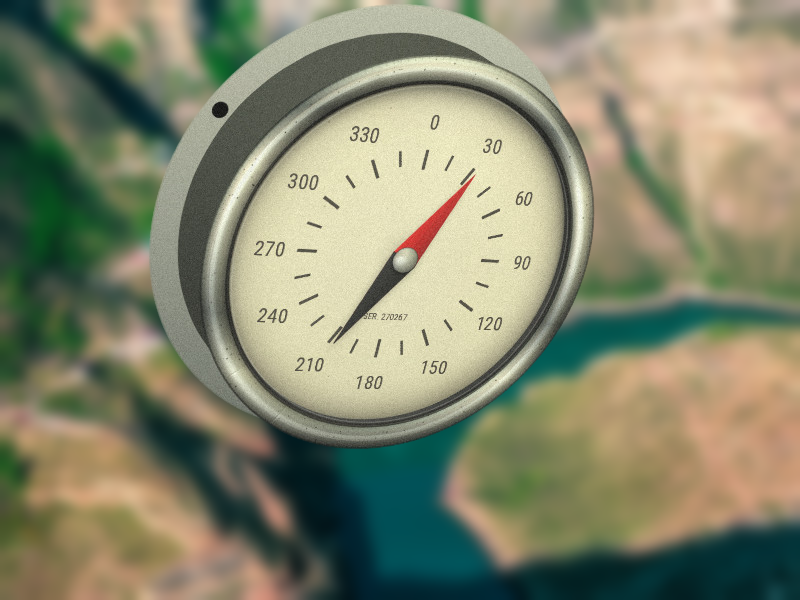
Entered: 30 °
